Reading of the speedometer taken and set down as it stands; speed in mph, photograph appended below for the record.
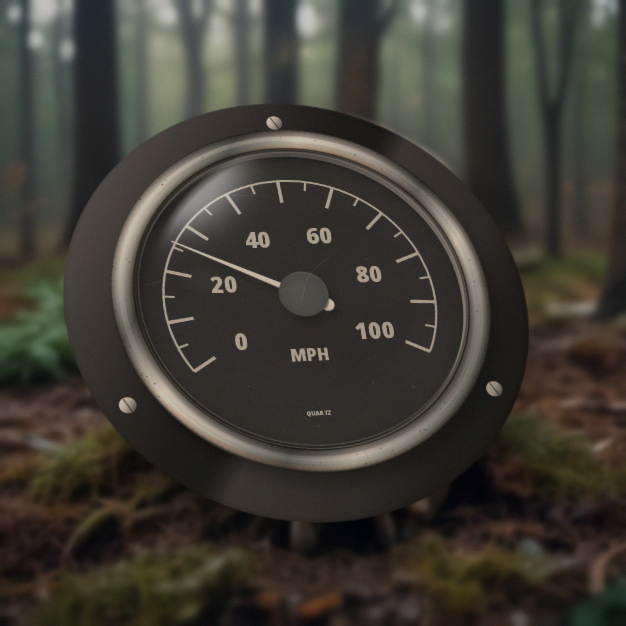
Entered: 25 mph
